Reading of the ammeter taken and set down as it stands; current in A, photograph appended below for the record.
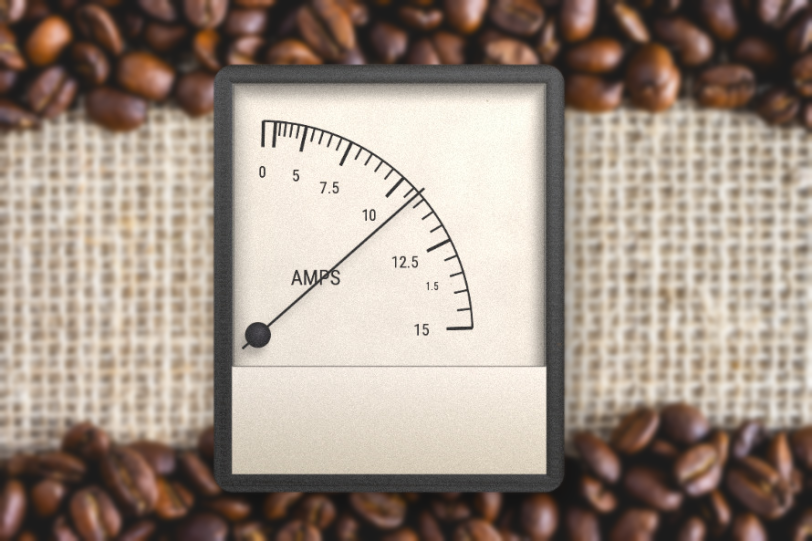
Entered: 10.75 A
